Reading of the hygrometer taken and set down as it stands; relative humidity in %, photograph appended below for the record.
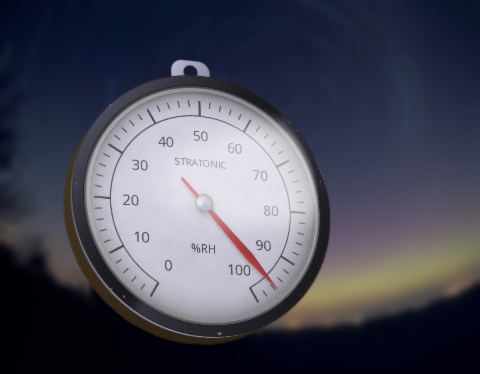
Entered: 96 %
